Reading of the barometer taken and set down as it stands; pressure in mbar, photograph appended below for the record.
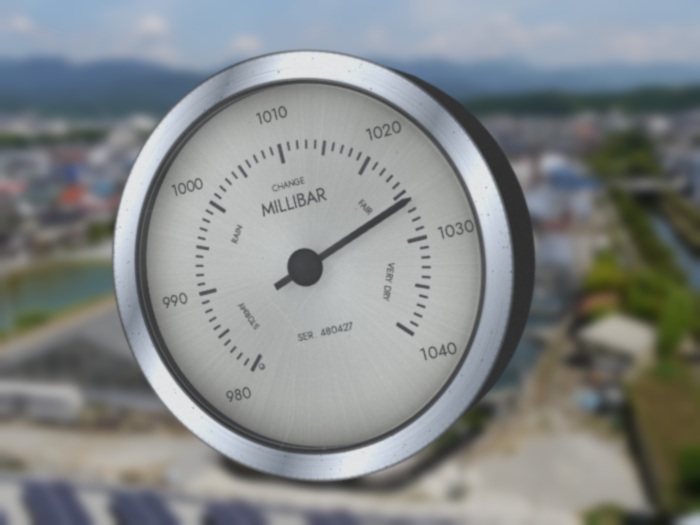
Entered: 1026 mbar
